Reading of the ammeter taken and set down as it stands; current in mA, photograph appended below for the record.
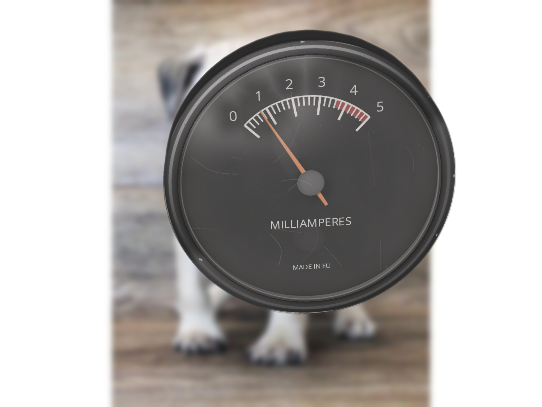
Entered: 0.8 mA
